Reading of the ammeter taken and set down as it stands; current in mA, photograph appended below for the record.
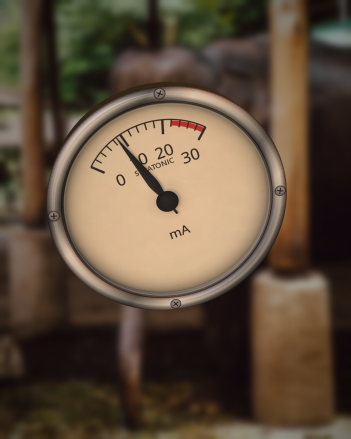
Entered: 9 mA
